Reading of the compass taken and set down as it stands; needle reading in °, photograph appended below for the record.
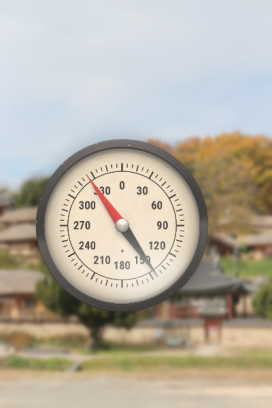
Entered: 325 °
